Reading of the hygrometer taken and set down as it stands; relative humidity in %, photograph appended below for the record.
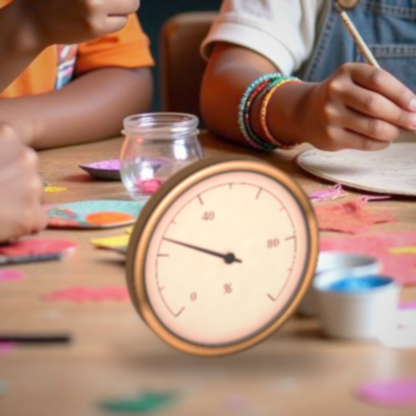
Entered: 25 %
